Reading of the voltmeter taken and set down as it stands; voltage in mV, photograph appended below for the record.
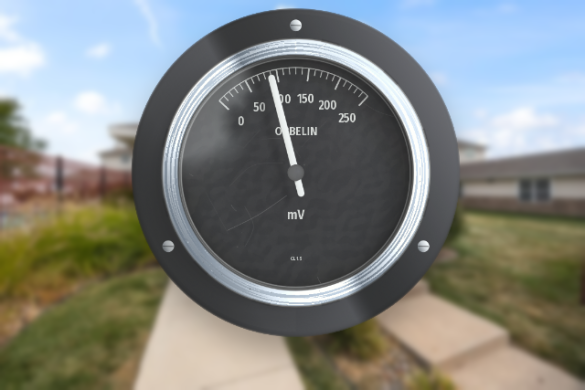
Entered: 90 mV
